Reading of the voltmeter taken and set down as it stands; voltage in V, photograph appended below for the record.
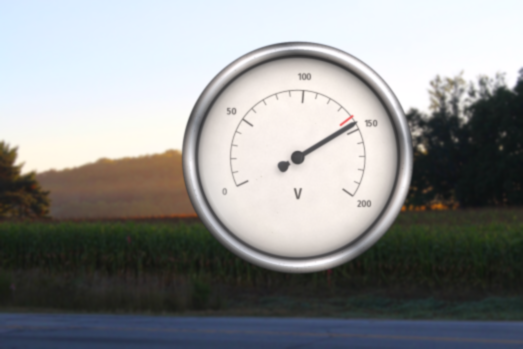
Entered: 145 V
